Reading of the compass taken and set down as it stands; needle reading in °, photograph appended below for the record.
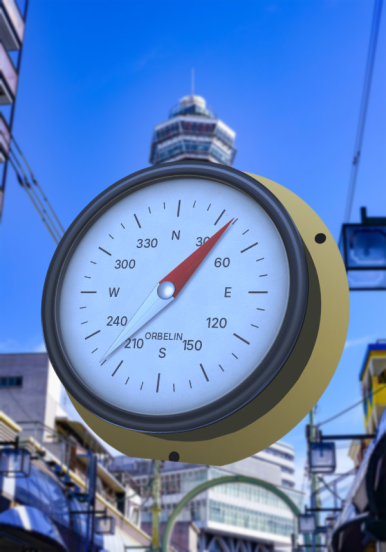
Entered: 40 °
